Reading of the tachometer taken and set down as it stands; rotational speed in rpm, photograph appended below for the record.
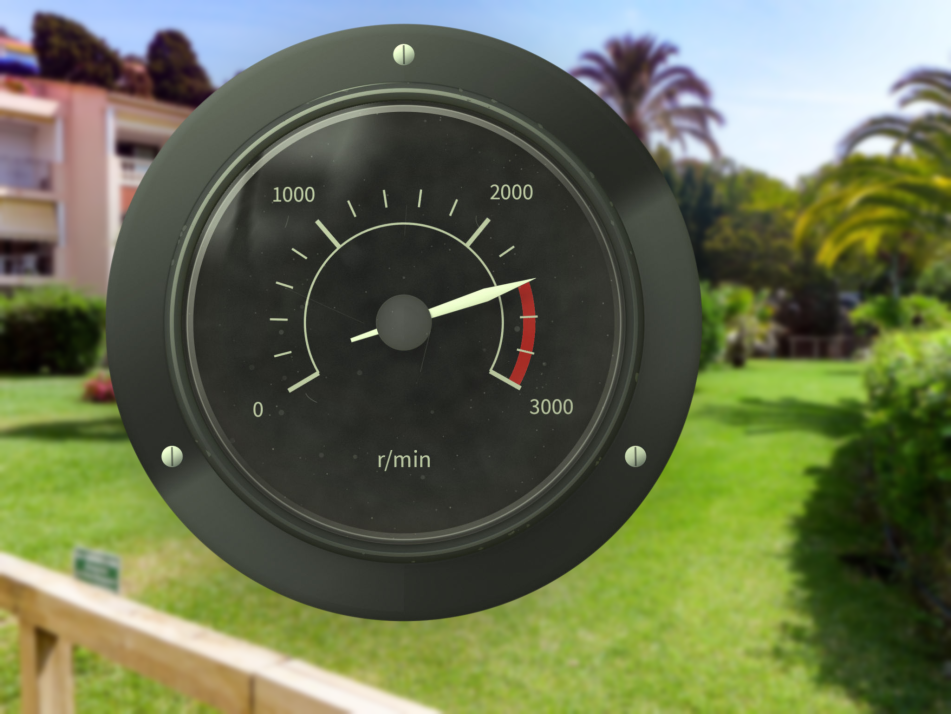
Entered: 2400 rpm
